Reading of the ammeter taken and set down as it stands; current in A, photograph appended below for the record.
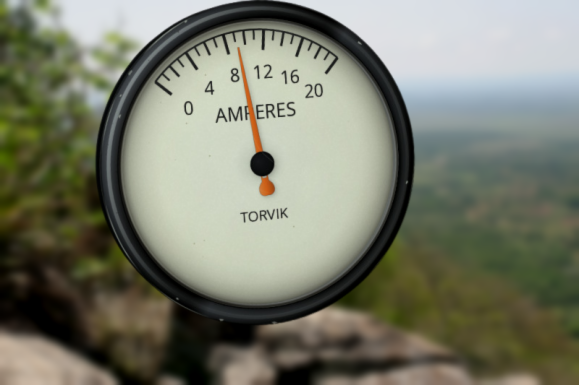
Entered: 9 A
